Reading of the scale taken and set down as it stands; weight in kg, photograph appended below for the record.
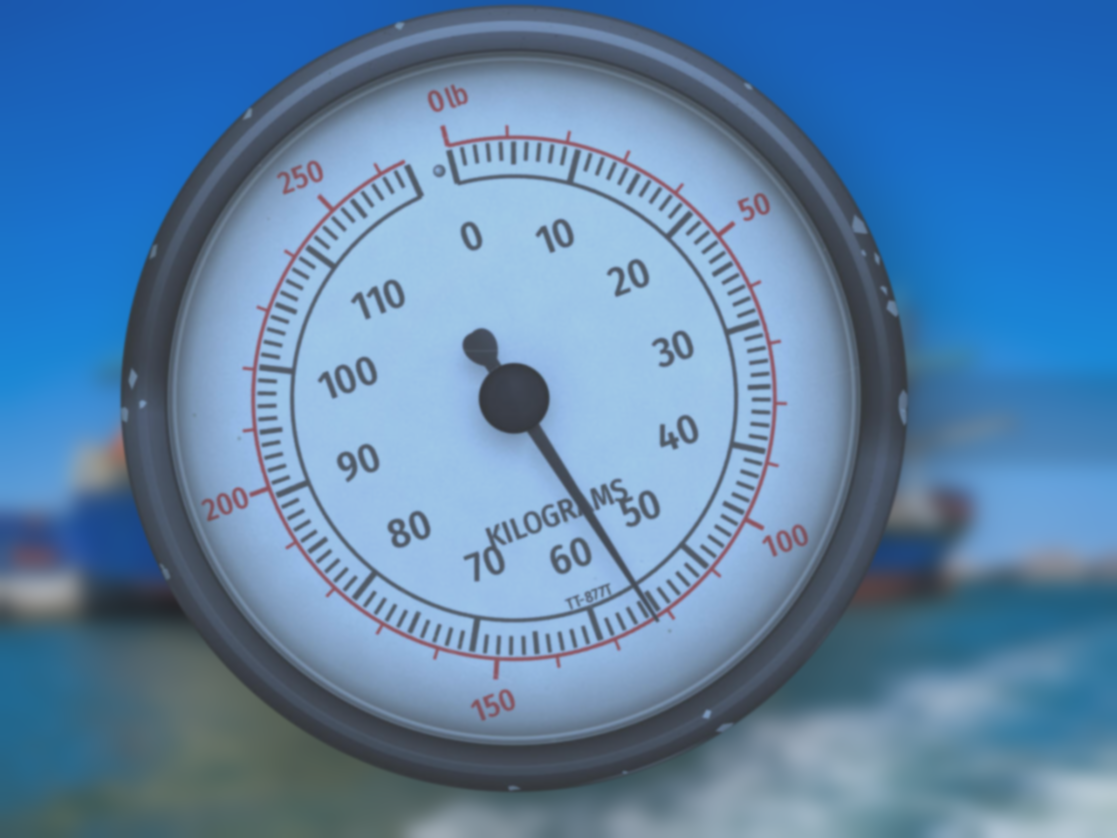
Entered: 55.5 kg
